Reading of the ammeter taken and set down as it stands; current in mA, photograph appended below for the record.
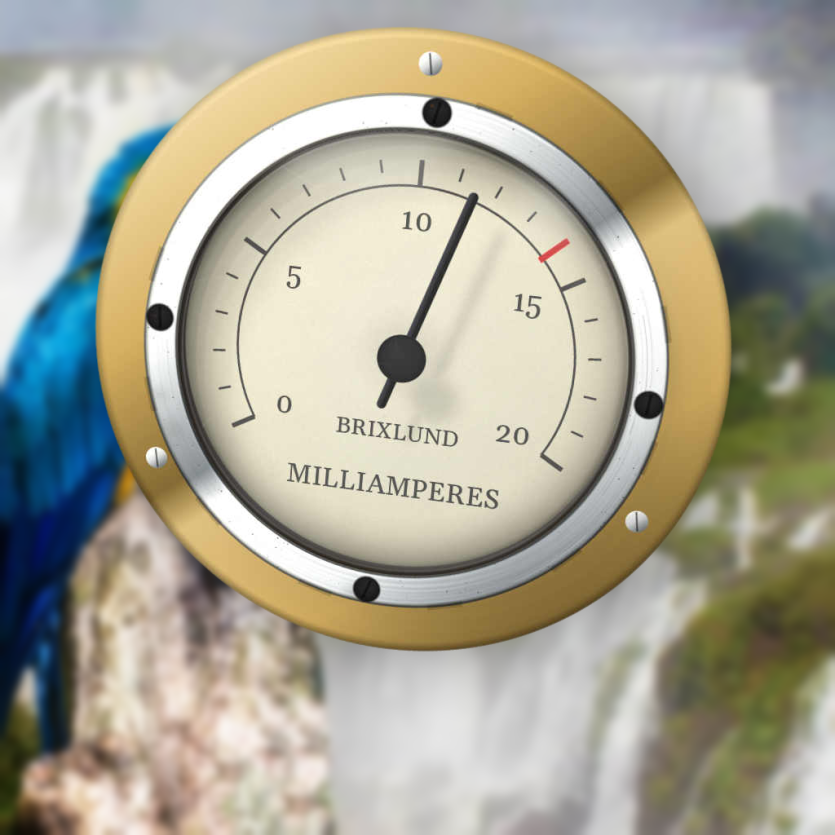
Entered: 11.5 mA
